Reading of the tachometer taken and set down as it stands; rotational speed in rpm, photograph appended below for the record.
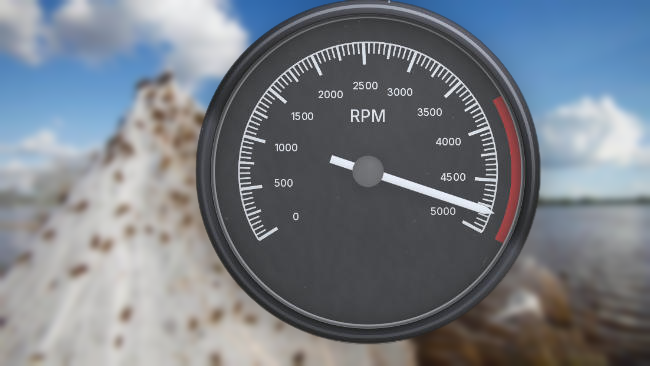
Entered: 4800 rpm
